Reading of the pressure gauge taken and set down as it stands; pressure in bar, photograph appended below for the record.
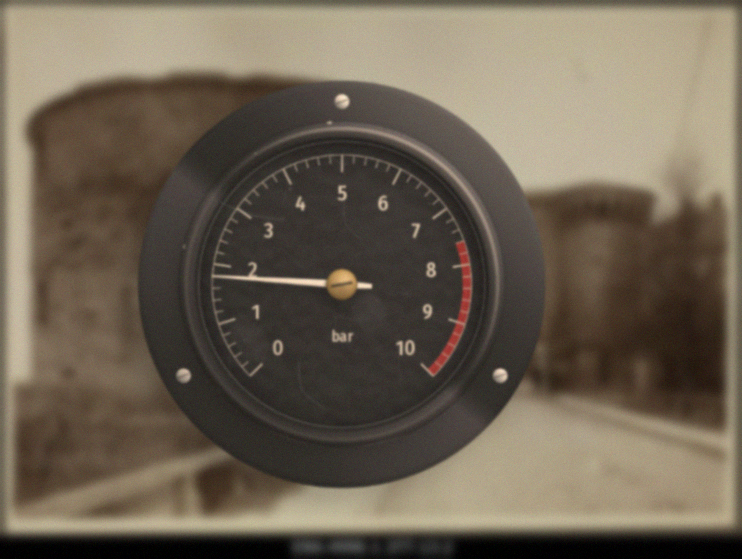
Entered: 1.8 bar
